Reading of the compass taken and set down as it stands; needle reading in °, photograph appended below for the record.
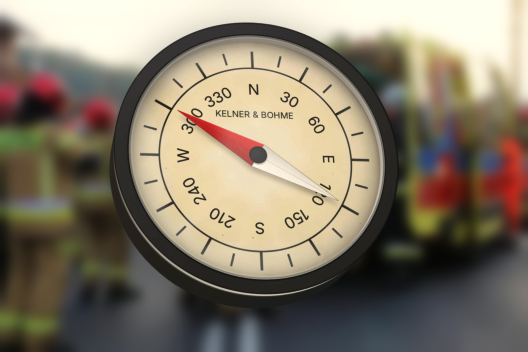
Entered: 300 °
